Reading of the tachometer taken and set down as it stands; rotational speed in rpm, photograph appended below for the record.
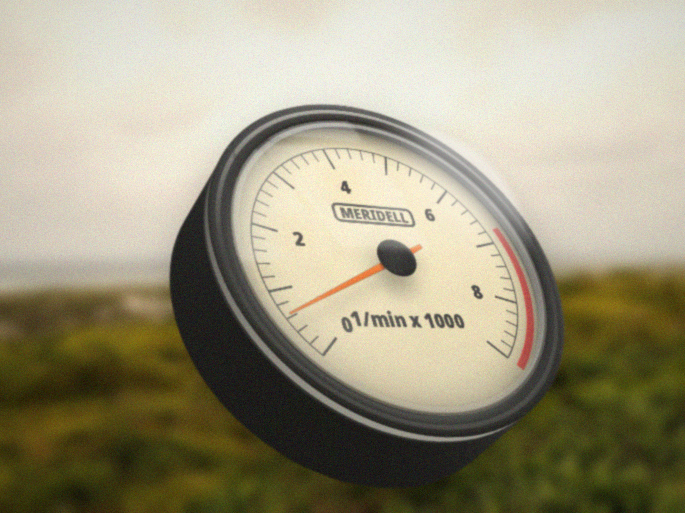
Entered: 600 rpm
